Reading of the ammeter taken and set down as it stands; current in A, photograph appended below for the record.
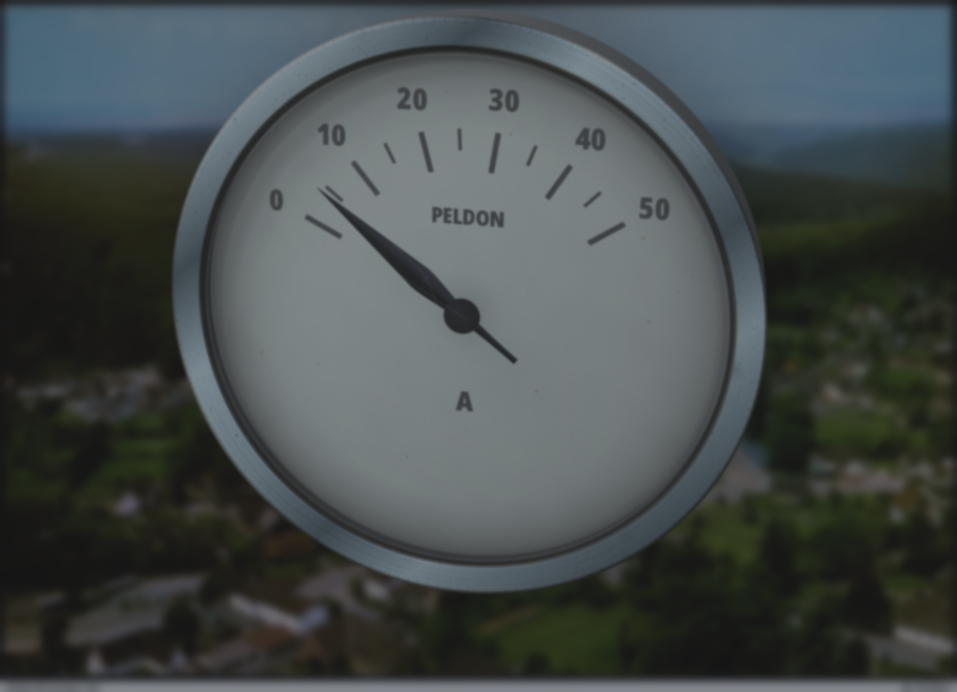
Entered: 5 A
